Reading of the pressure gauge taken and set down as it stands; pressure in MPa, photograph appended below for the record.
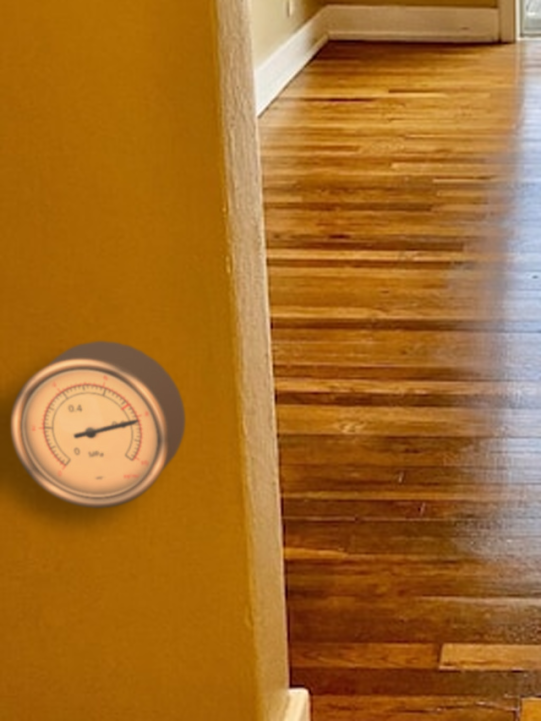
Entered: 0.8 MPa
